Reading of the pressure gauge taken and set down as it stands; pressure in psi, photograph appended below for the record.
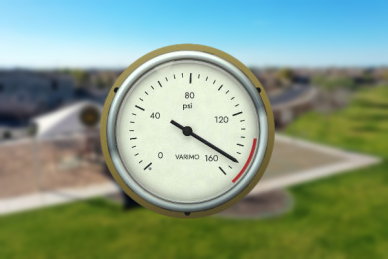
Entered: 150 psi
